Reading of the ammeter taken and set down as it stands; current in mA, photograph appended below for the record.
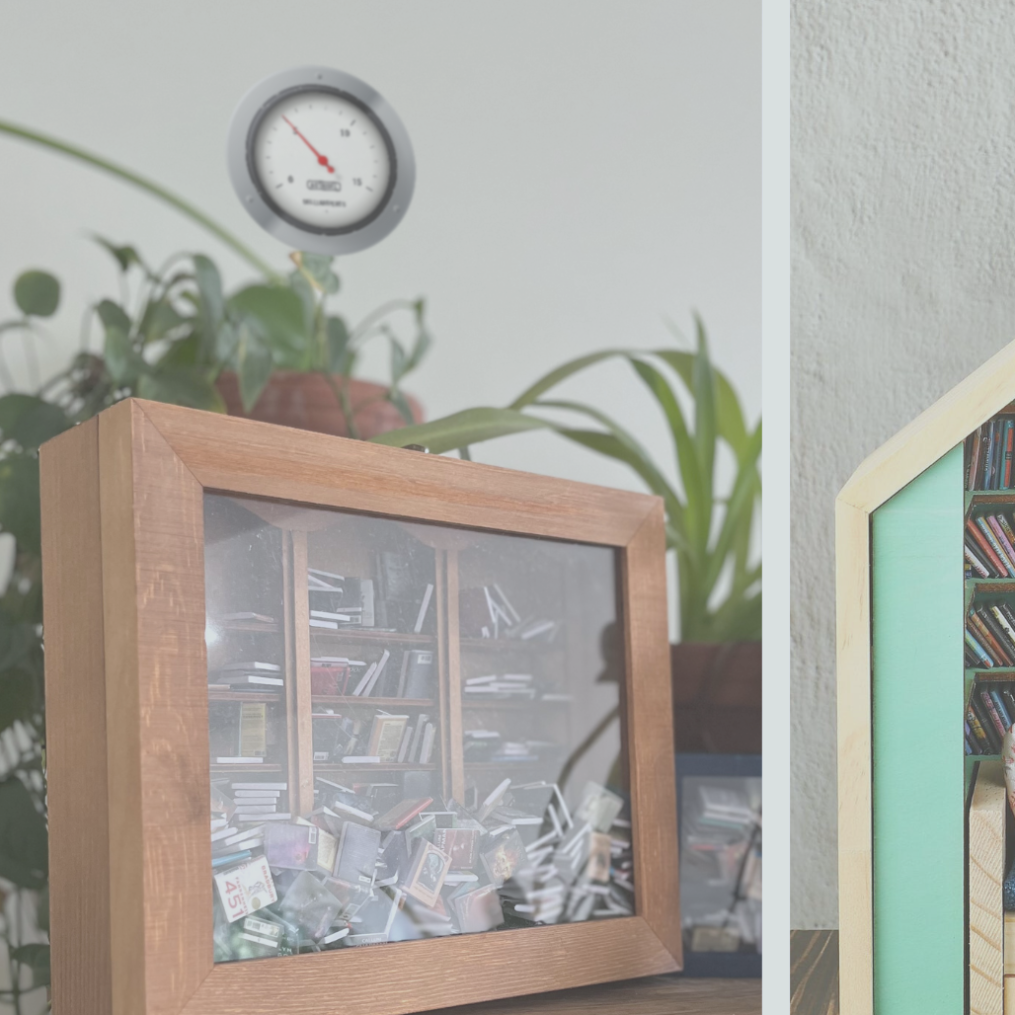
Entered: 5 mA
